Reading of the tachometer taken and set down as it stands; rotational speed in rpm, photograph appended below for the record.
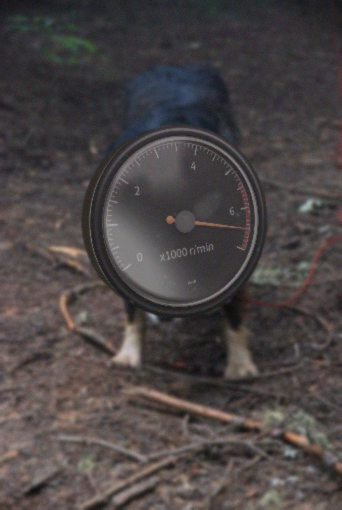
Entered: 6500 rpm
